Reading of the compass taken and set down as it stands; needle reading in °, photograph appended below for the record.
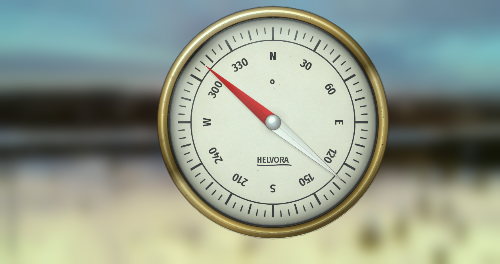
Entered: 310 °
